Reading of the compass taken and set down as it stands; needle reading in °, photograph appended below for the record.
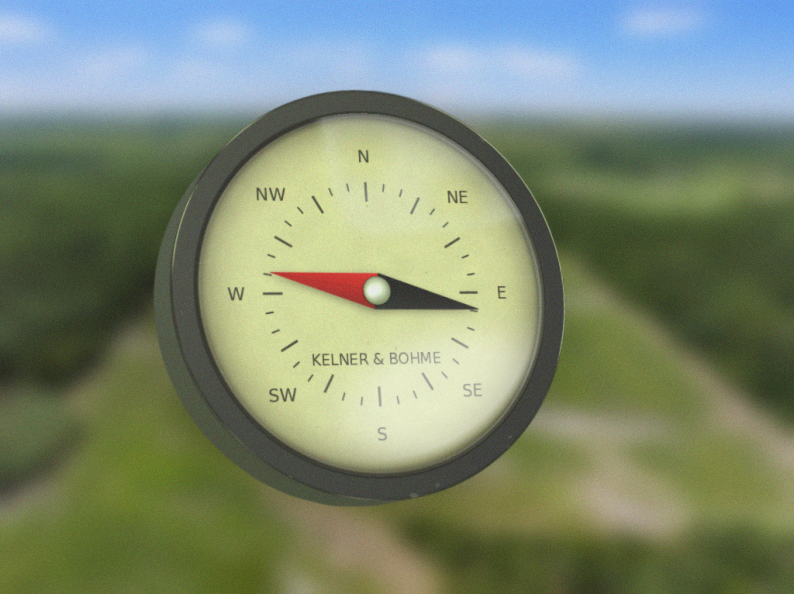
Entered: 280 °
